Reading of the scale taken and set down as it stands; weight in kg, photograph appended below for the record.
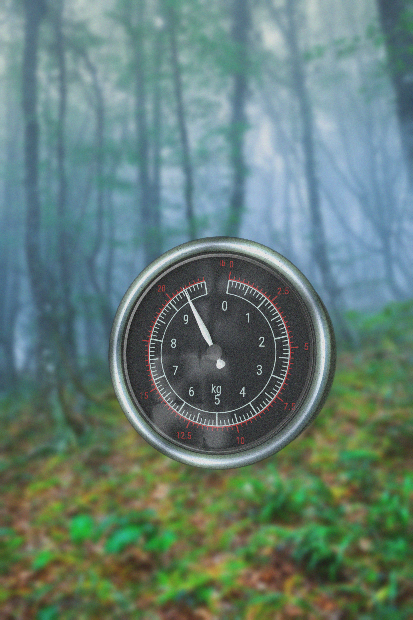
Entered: 9.5 kg
